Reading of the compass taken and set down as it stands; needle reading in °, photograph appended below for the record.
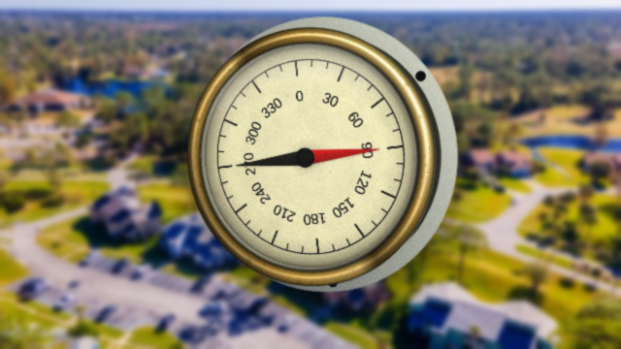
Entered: 90 °
